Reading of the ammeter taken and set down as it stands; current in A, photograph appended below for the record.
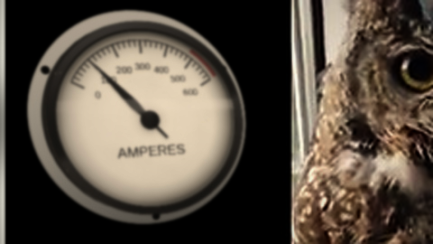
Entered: 100 A
